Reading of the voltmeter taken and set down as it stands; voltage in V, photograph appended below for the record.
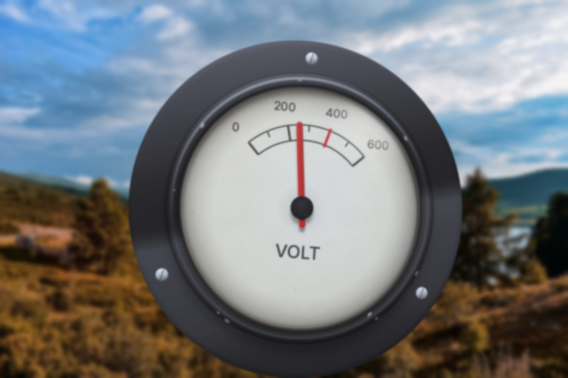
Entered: 250 V
